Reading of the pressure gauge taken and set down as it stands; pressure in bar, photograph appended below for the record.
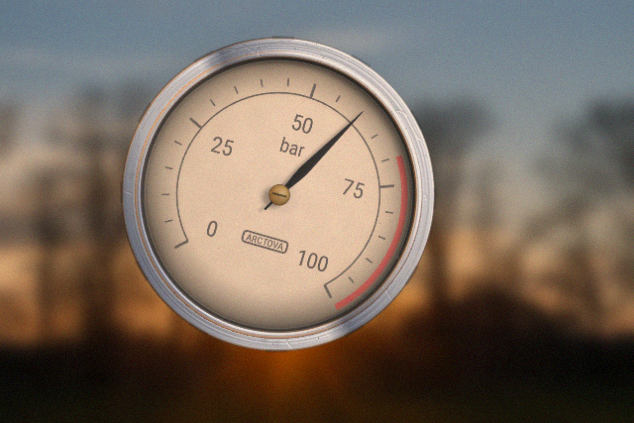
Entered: 60 bar
